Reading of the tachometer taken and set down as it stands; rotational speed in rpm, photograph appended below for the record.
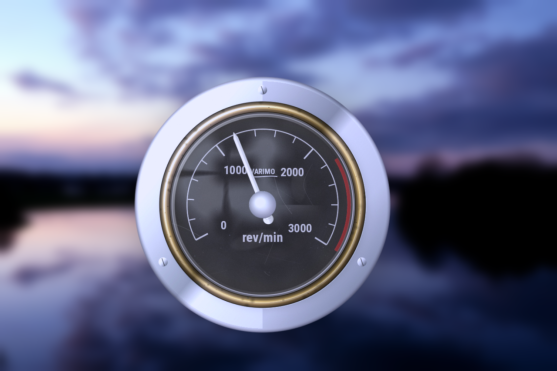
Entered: 1200 rpm
